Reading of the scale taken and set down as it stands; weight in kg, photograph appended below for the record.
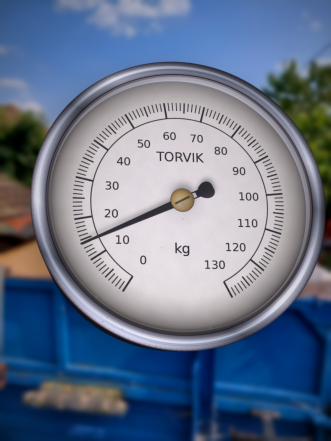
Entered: 14 kg
